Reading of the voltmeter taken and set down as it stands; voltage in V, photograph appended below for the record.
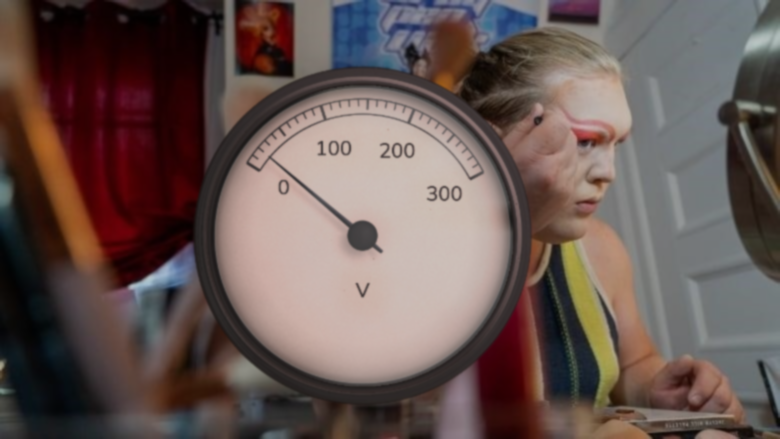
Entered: 20 V
